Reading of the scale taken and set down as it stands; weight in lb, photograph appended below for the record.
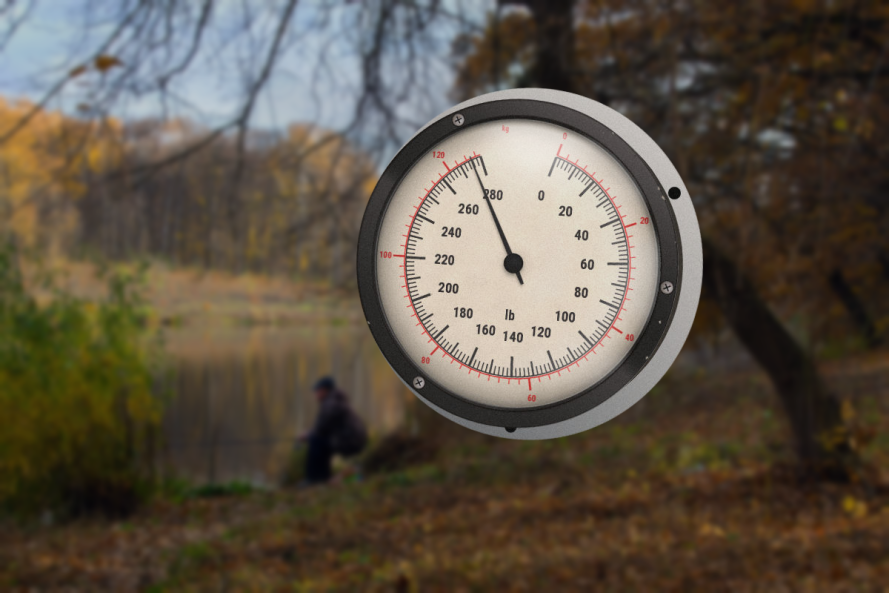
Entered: 276 lb
